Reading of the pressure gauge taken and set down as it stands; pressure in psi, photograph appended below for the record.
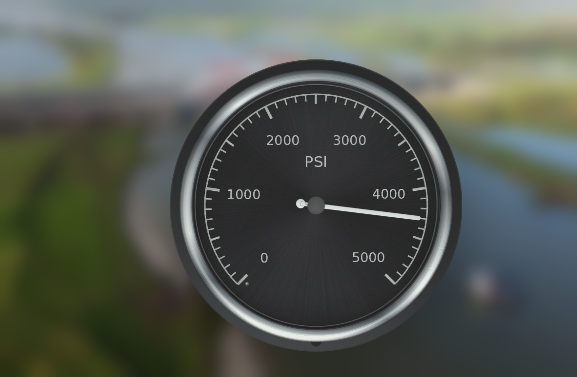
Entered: 4300 psi
